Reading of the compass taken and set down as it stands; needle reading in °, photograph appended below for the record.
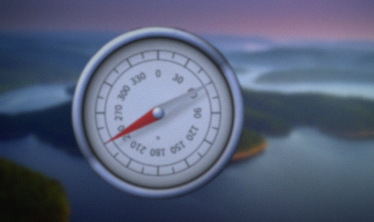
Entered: 240 °
